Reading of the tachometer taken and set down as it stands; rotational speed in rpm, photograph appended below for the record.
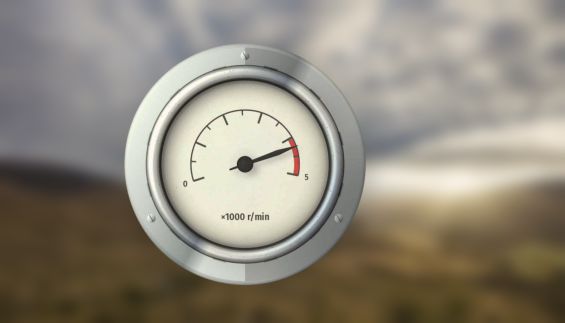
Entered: 4250 rpm
